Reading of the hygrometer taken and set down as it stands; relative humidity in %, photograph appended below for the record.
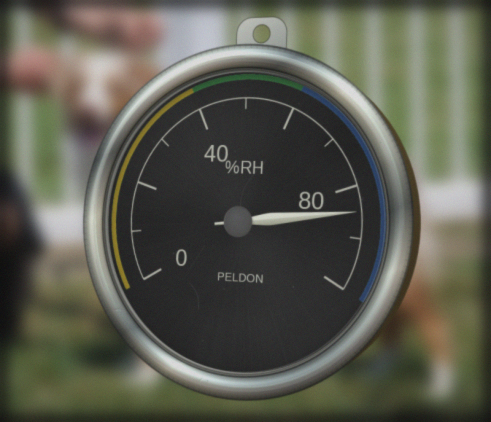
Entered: 85 %
